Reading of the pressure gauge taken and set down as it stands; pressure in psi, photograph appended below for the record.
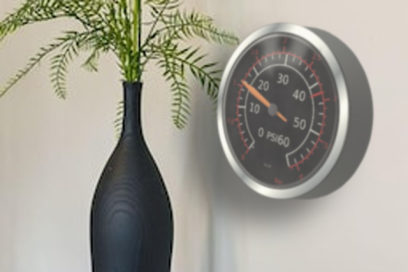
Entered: 16 psi
